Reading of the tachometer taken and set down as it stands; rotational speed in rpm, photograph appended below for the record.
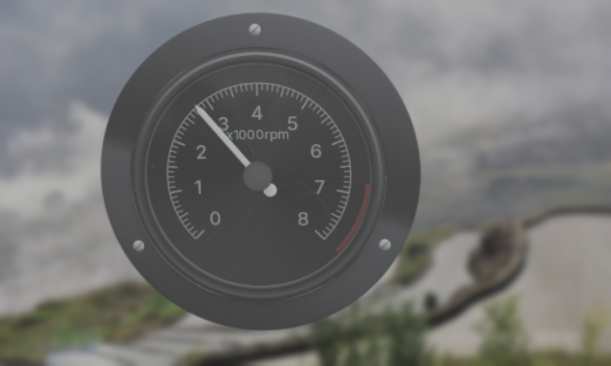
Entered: 2800 rpm
